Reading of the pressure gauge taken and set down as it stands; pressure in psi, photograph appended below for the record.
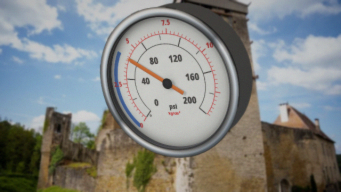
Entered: 60 psi
